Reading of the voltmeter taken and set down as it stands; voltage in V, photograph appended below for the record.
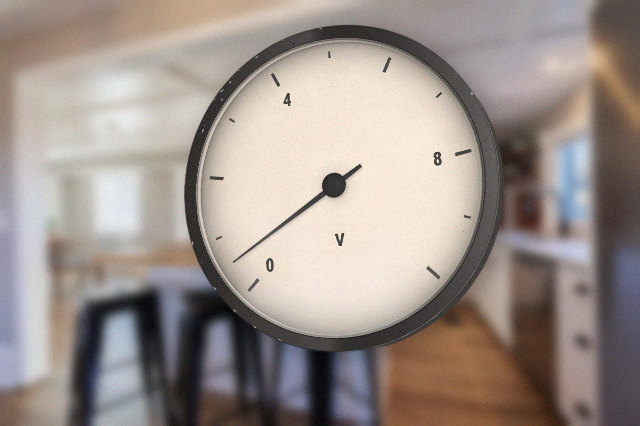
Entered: 0.5 V
